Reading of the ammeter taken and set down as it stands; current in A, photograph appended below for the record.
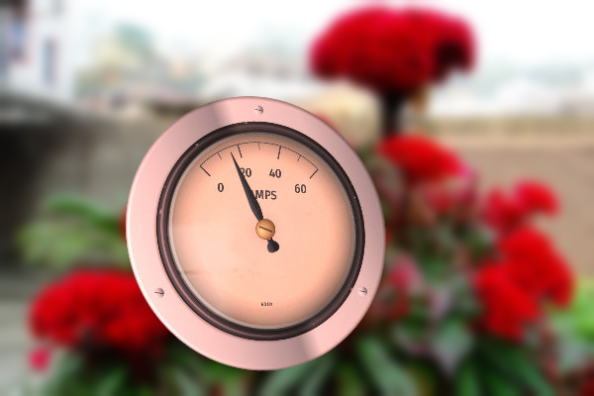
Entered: 15 A
